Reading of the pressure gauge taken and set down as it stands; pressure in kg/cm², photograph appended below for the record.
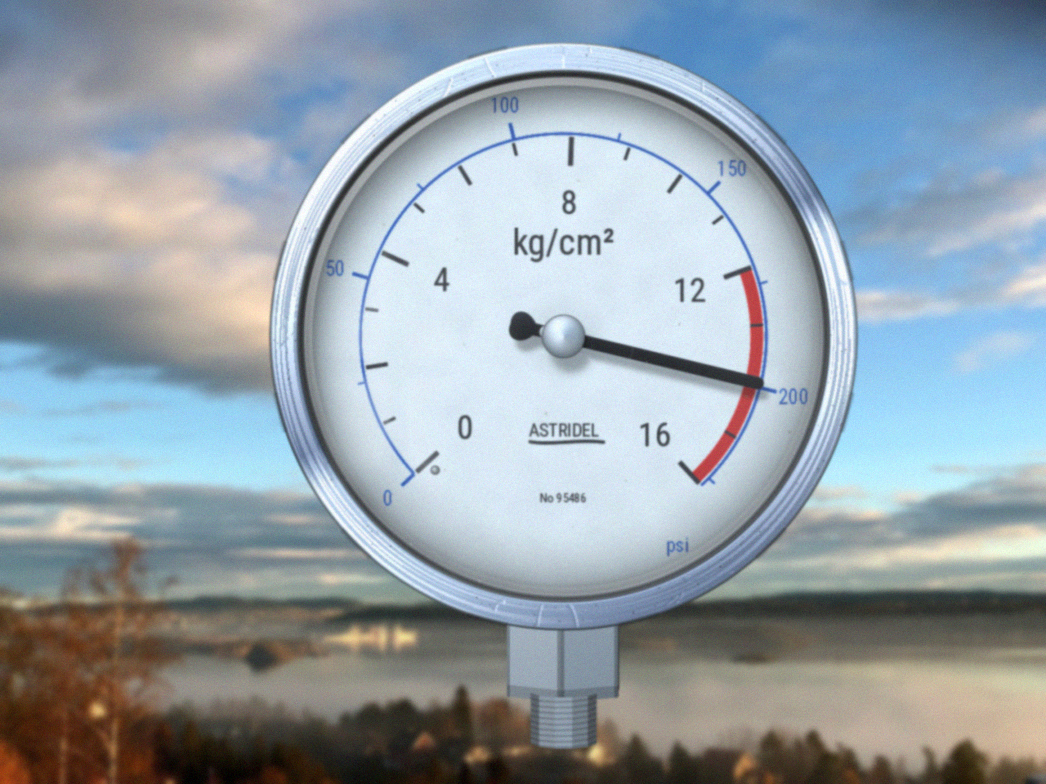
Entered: 14 kg/cm²
